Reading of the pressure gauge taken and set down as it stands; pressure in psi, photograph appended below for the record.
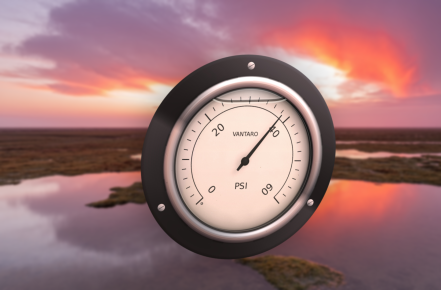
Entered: 38 psi
